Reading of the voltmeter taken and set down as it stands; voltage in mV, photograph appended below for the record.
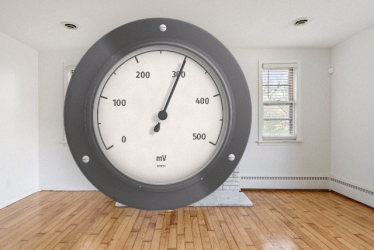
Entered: 300 mV
